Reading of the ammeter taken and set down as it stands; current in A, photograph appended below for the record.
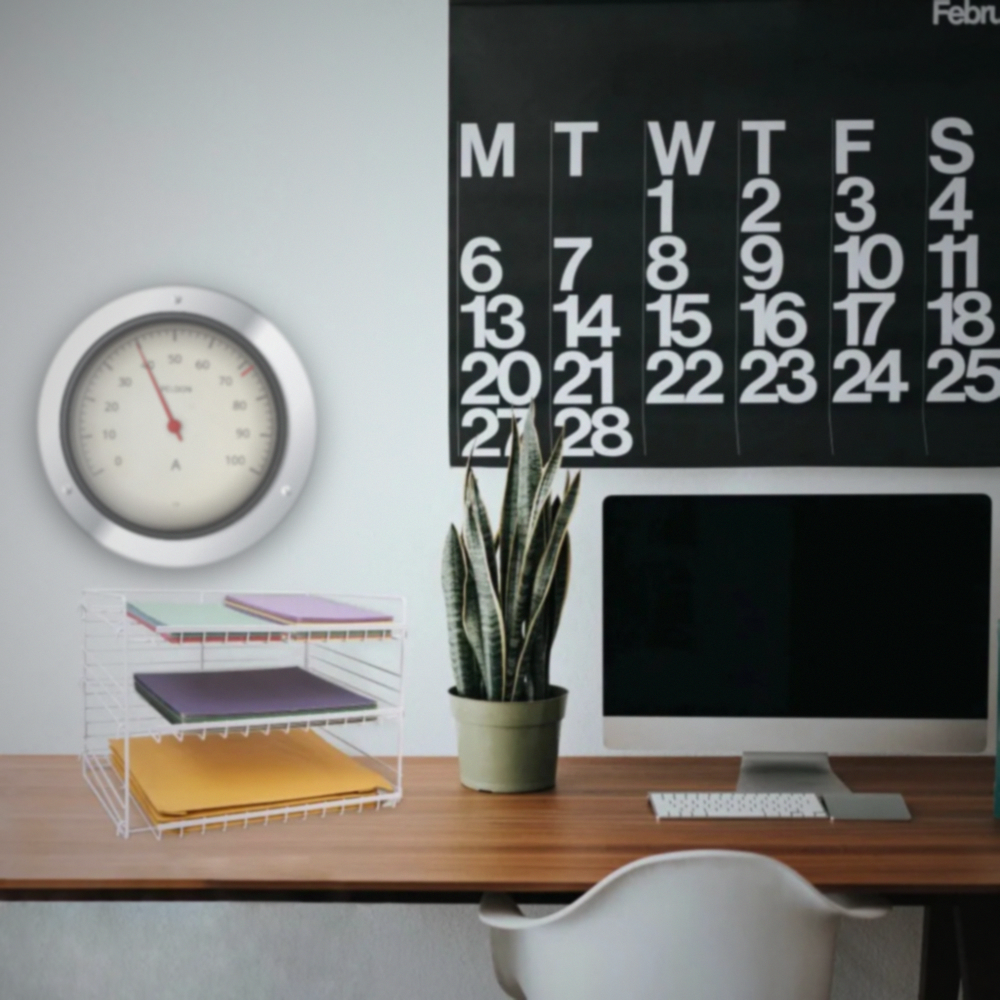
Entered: 40 A
